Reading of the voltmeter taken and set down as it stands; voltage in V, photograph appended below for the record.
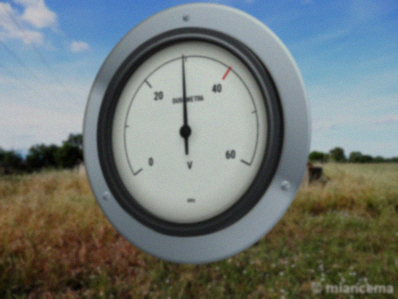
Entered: 30 V
